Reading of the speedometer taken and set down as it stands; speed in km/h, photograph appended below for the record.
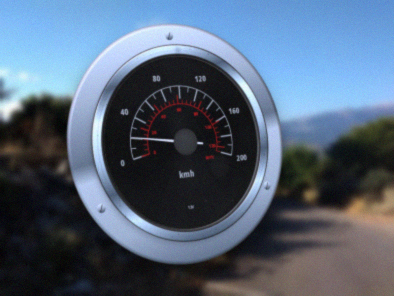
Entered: 20 km/h
